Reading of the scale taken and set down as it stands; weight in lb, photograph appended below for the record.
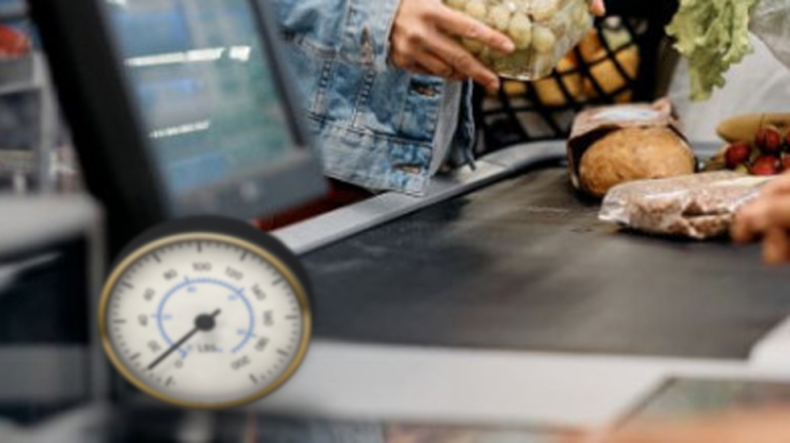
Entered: 12 lb
